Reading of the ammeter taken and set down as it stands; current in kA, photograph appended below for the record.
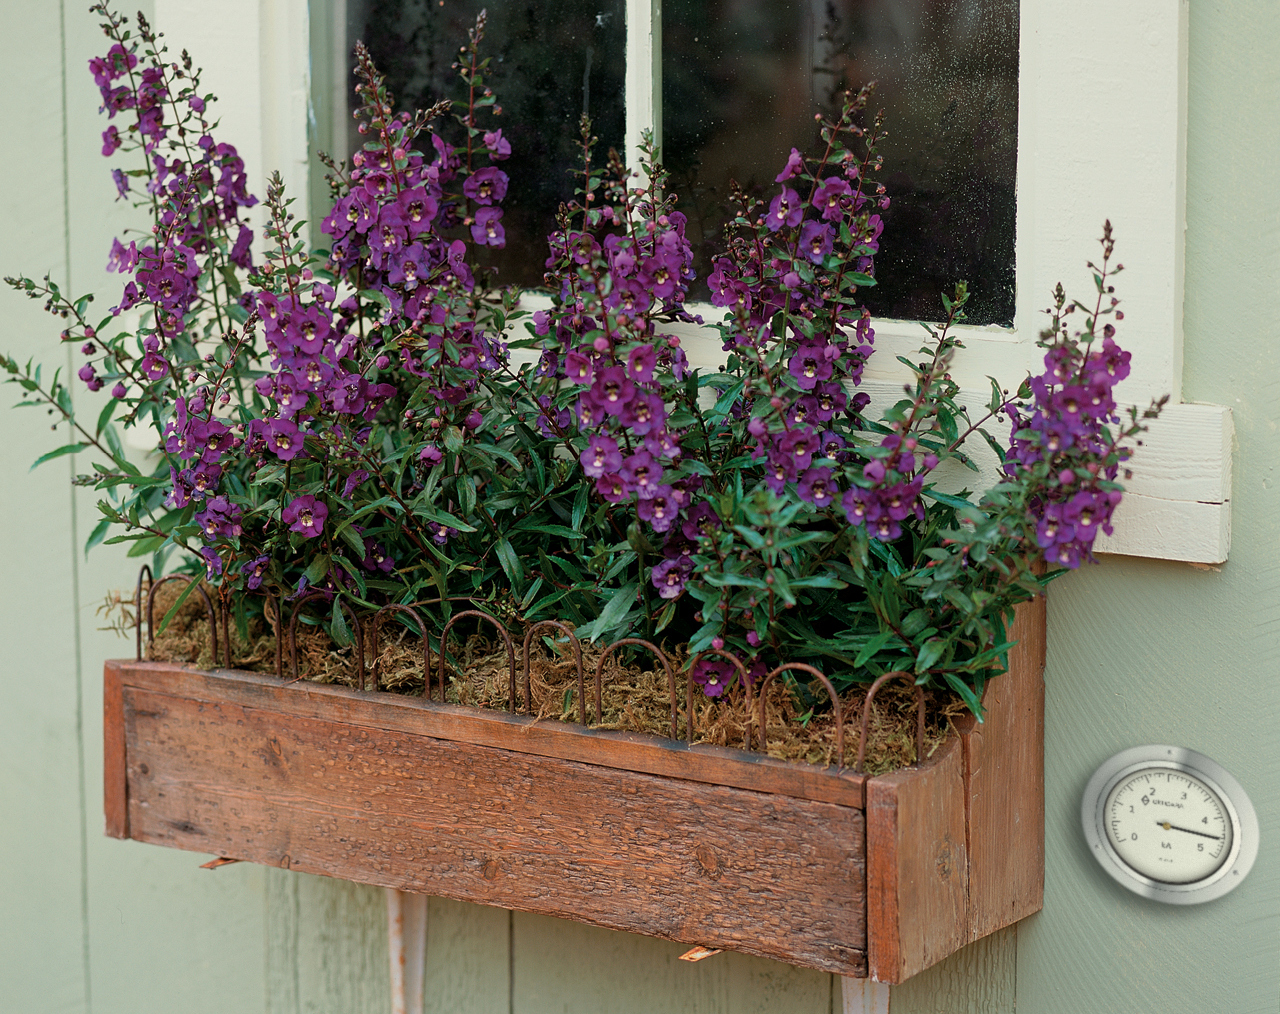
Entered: 4.5 kA
